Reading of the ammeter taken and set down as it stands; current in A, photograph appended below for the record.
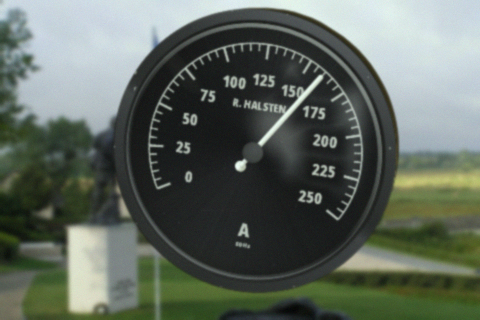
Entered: 160 A
